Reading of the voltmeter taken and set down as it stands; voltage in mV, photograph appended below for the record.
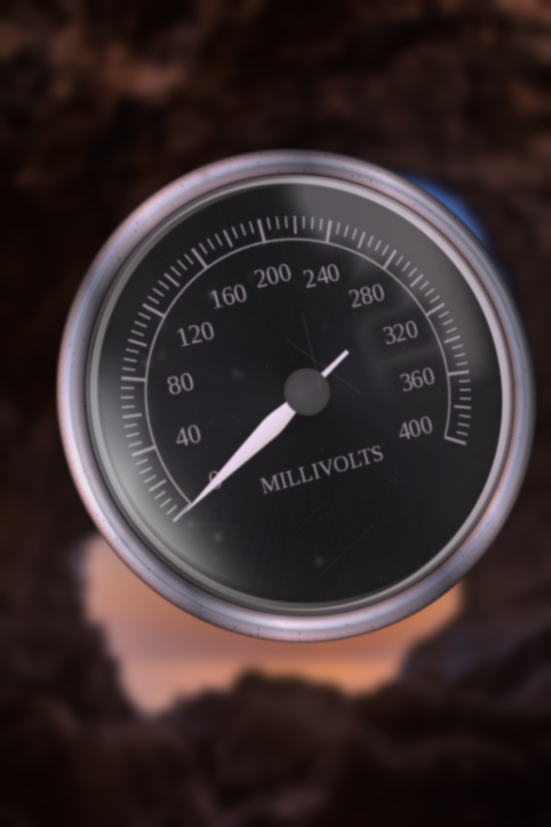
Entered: 0 mV
